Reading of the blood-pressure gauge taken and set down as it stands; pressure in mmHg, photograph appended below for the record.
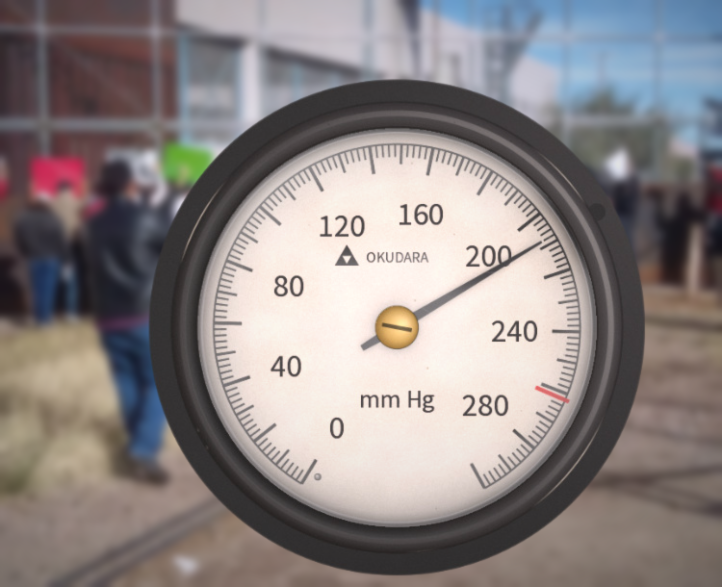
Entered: 208 mmHg
